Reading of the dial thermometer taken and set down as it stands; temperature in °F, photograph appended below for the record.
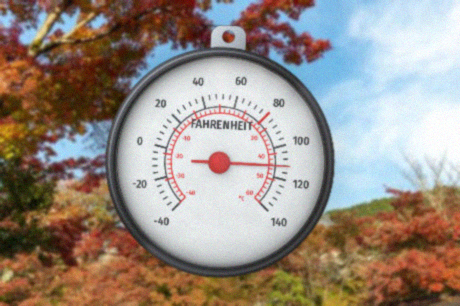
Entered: 112 °F
